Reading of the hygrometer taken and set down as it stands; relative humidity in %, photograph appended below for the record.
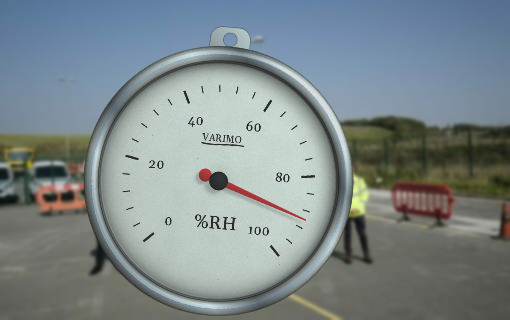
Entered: 90 %
